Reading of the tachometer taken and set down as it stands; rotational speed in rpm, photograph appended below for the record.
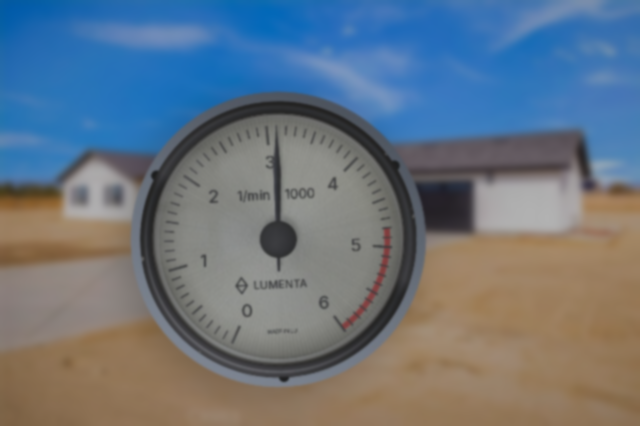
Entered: 3100 rpm
